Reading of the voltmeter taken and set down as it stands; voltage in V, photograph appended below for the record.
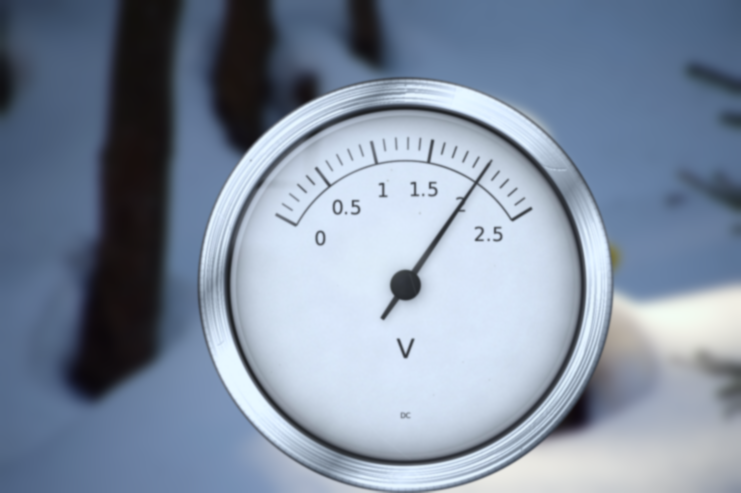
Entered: 2 V
